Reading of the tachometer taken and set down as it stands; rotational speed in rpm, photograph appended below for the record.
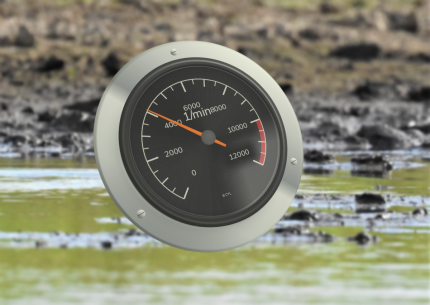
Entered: 4000 rpm
